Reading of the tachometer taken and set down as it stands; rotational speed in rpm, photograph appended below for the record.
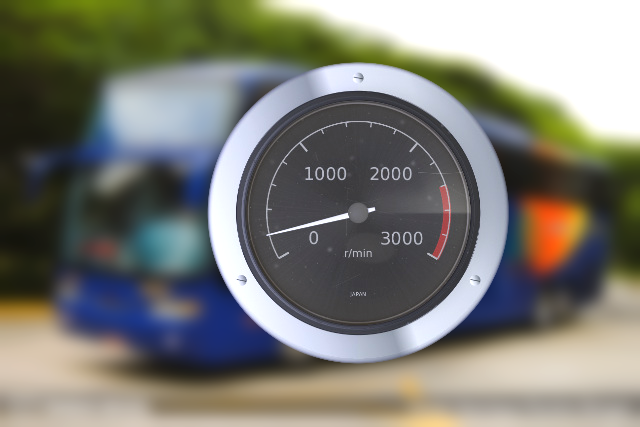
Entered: 200 rpm
